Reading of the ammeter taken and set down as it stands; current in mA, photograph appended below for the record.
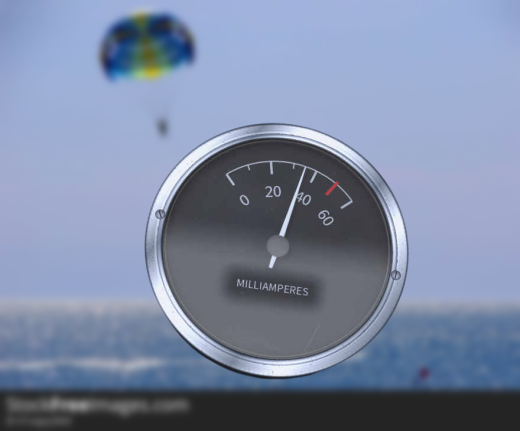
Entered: 35 mA
